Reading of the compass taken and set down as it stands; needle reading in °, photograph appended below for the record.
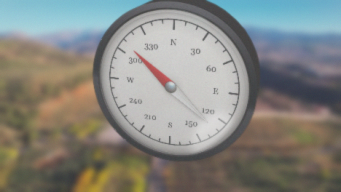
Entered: 310 °
